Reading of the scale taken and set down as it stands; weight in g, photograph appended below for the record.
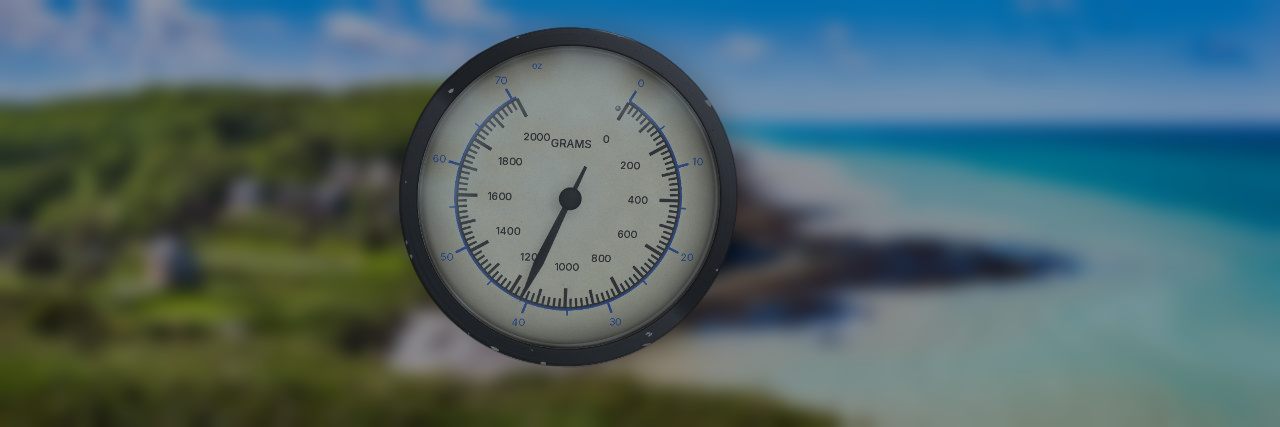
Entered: 1160 g
